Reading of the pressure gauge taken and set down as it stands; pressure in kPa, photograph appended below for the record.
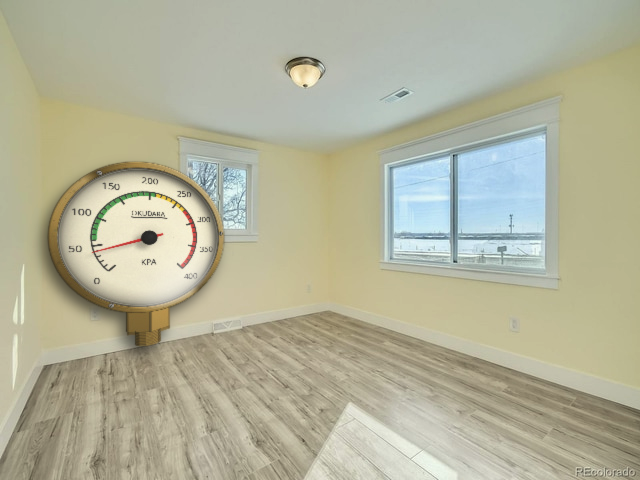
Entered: 40 kPa
